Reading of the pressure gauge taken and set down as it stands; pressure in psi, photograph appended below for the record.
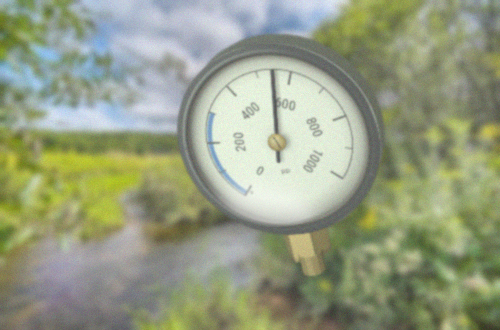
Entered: 550 psi
